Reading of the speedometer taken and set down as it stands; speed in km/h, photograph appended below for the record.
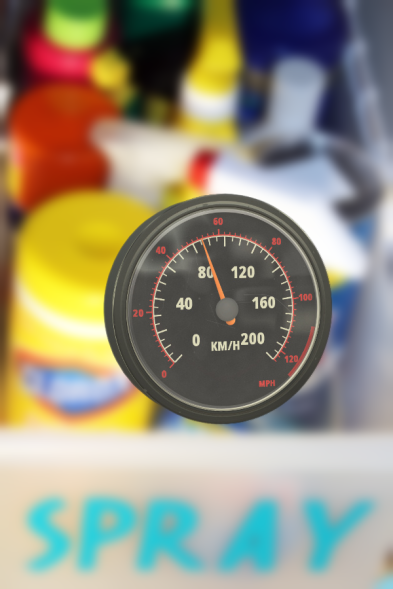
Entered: 85 km/h
